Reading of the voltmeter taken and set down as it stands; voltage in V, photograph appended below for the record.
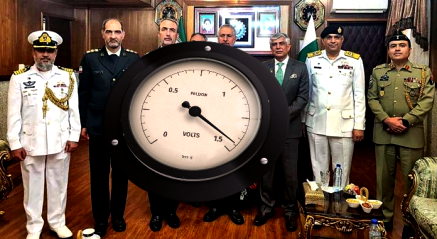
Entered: 1.45 V
